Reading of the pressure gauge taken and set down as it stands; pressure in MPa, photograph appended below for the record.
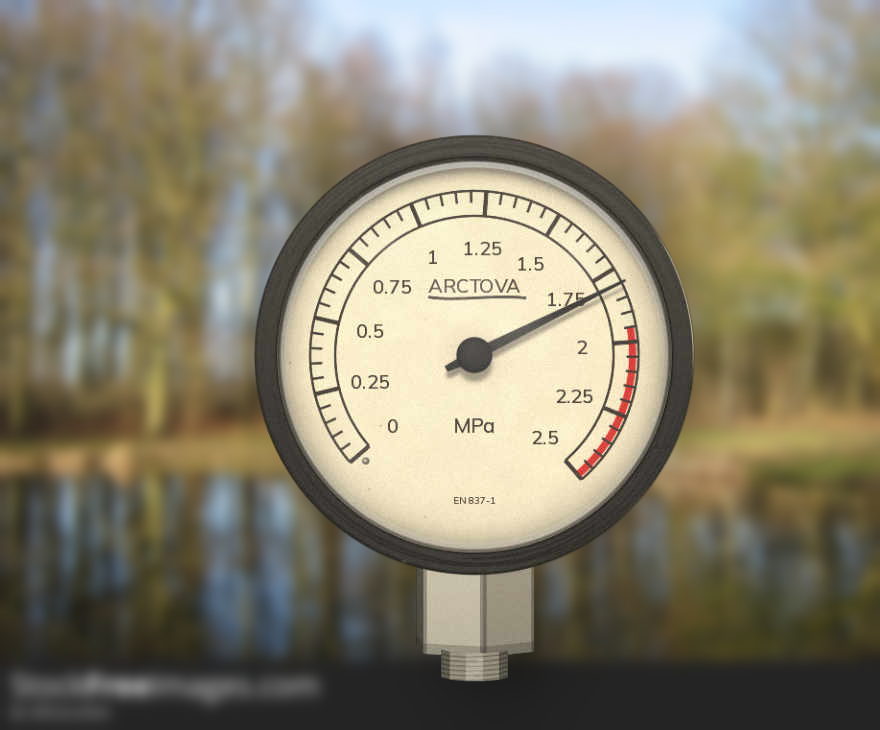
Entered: 1.8 MPa
